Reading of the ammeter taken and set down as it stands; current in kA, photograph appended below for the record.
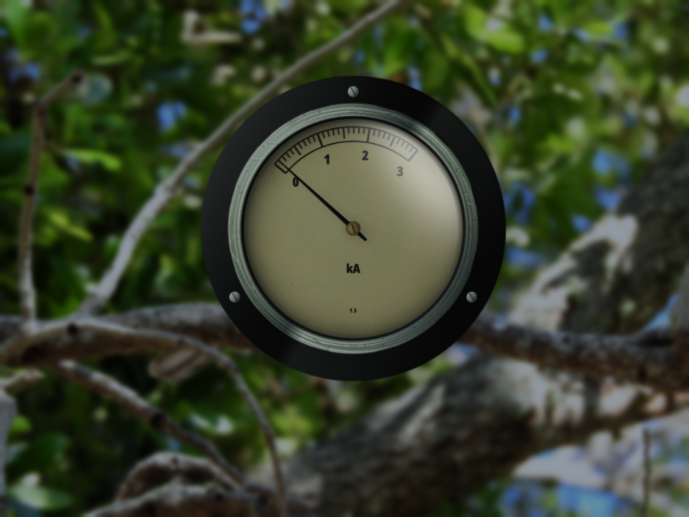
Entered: 0.1 kA
